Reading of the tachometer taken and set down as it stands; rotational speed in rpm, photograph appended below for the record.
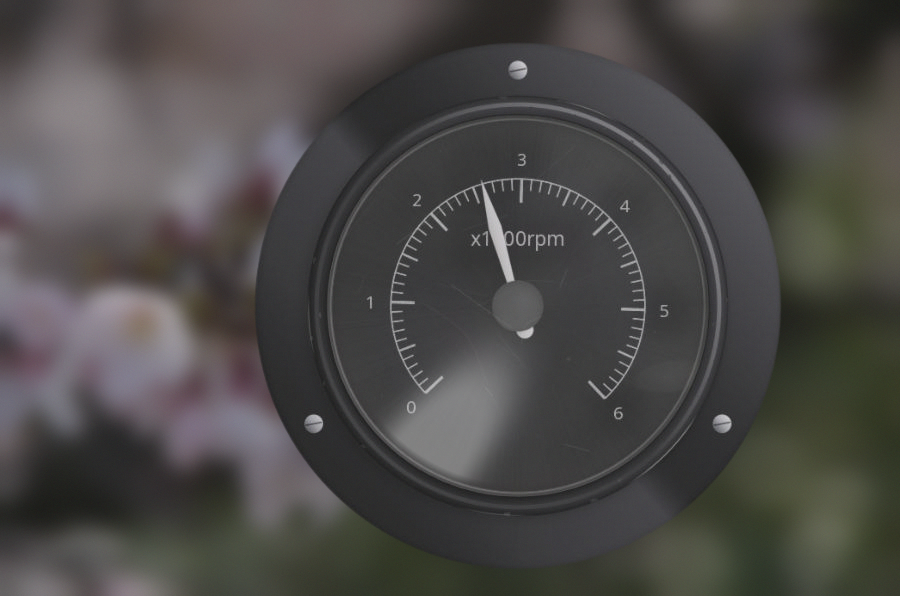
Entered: 2600 rpm
